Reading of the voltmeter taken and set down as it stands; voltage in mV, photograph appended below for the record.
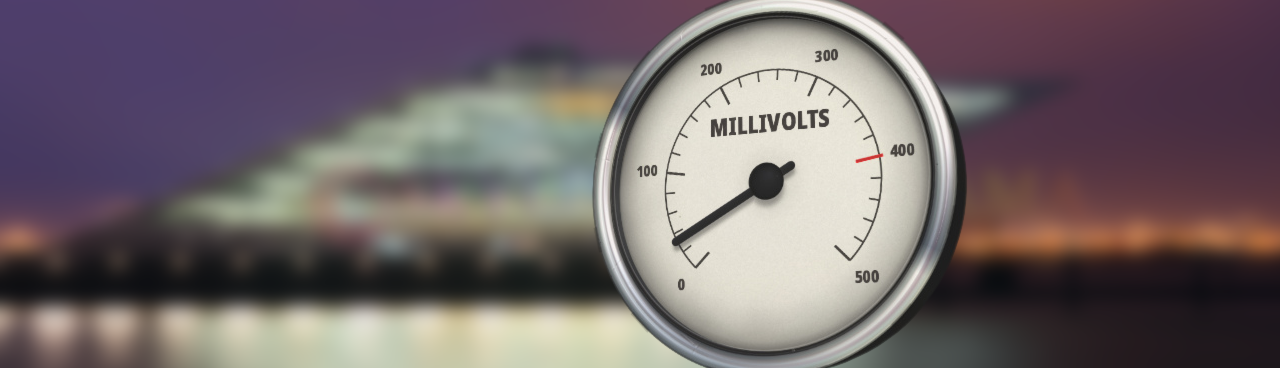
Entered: 30 mV
